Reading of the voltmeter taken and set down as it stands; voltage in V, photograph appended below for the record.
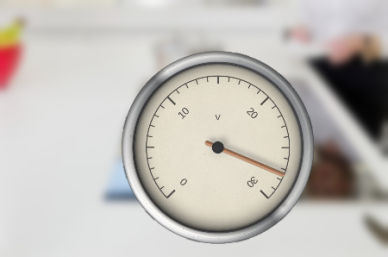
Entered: 27.5 V
